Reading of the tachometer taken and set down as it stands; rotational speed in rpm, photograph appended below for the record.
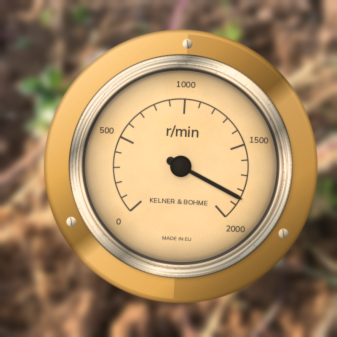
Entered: 1850 rpm
